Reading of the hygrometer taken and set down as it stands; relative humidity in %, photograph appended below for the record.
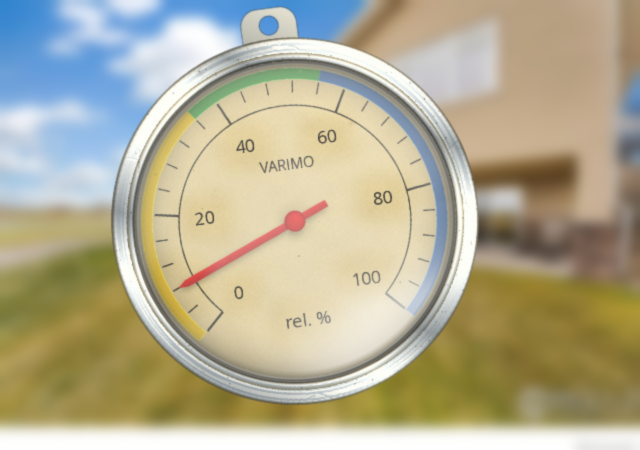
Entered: 8 %
